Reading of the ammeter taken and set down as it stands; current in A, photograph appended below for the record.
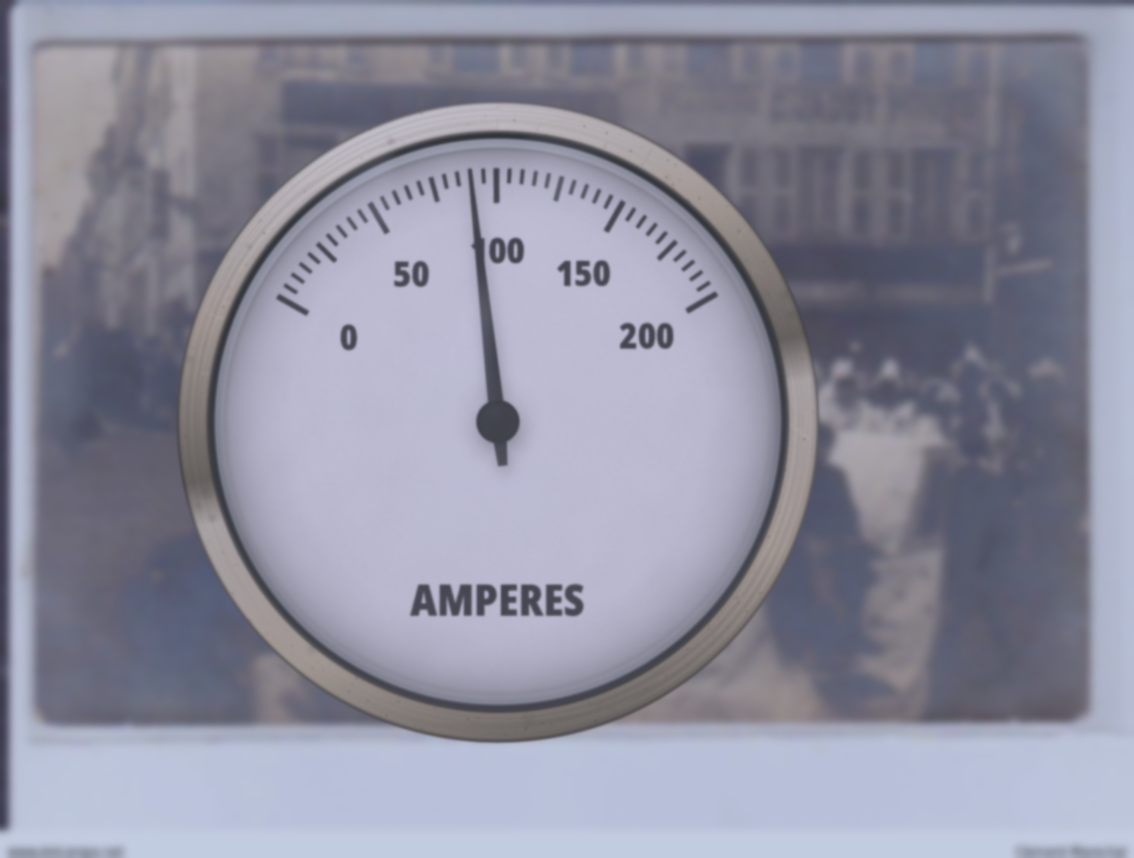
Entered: 90 A
